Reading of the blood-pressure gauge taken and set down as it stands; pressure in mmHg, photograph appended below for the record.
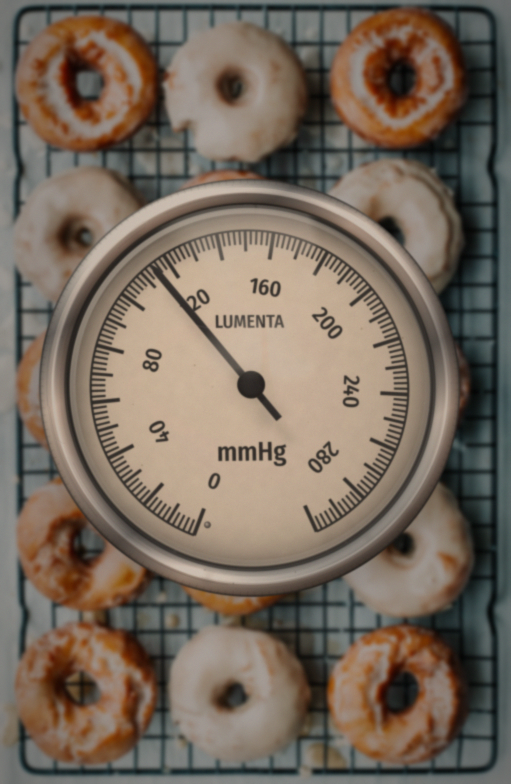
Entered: 114 mmHg
